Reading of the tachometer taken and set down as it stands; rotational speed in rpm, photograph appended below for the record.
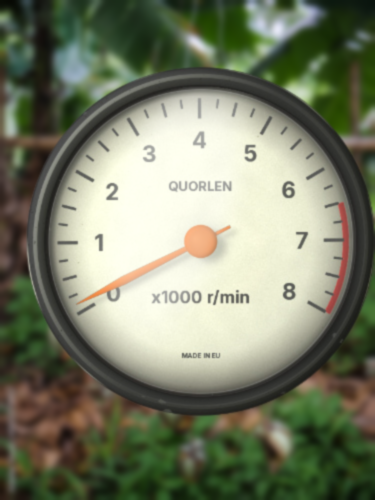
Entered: 125 rpm
